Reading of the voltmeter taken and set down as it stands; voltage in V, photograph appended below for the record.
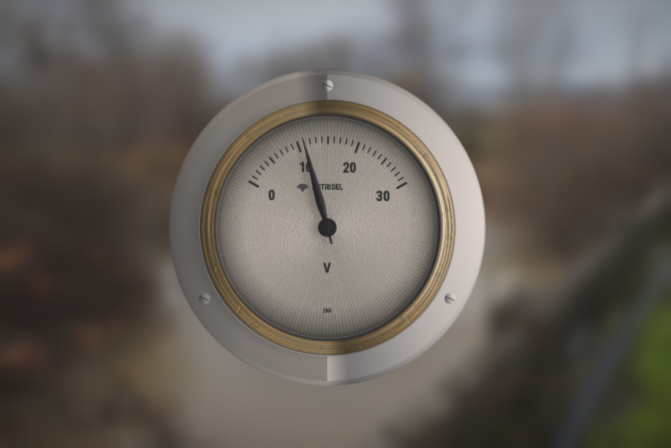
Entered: 11 V
